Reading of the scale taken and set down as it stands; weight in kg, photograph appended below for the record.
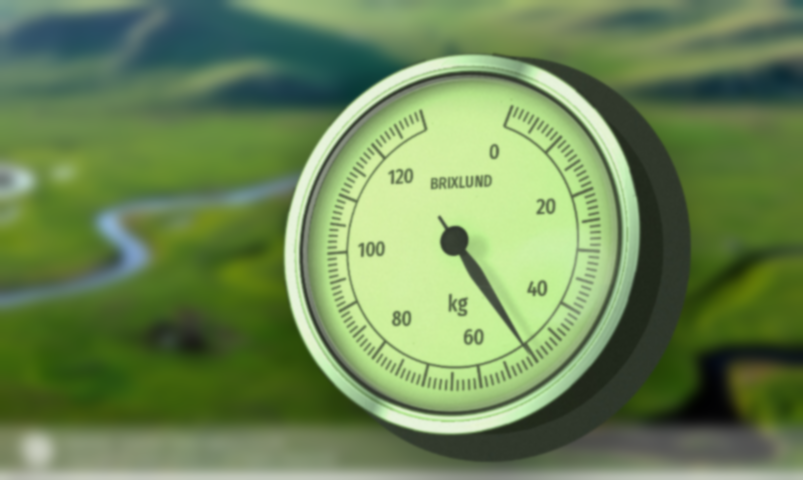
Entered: 50 kg
